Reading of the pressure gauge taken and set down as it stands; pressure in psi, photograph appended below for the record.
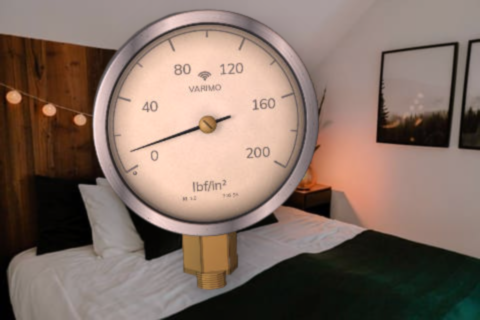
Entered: 10 psi
